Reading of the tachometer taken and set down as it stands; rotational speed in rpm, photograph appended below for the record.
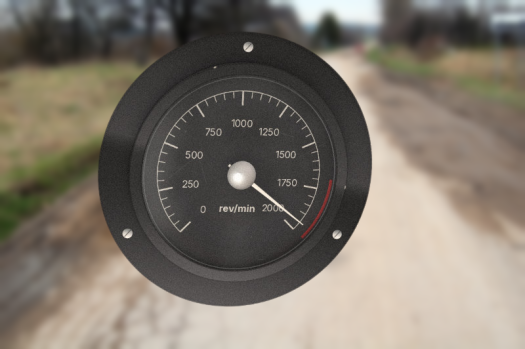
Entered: 1950 rpm
